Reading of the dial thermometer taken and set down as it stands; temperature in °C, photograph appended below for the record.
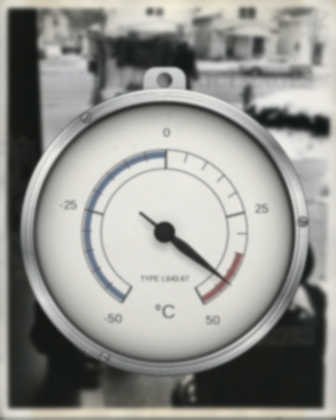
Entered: 42.5 °C
